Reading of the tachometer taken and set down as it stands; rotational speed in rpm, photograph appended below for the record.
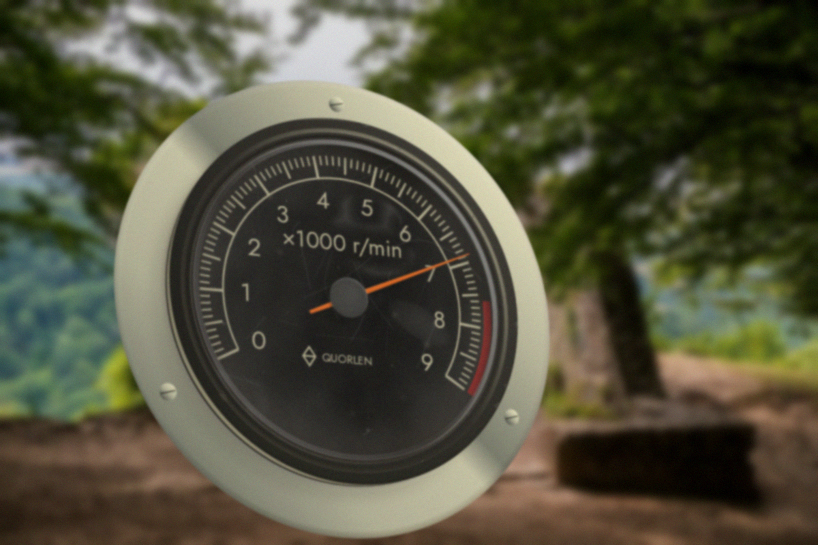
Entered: 6900 rpm
